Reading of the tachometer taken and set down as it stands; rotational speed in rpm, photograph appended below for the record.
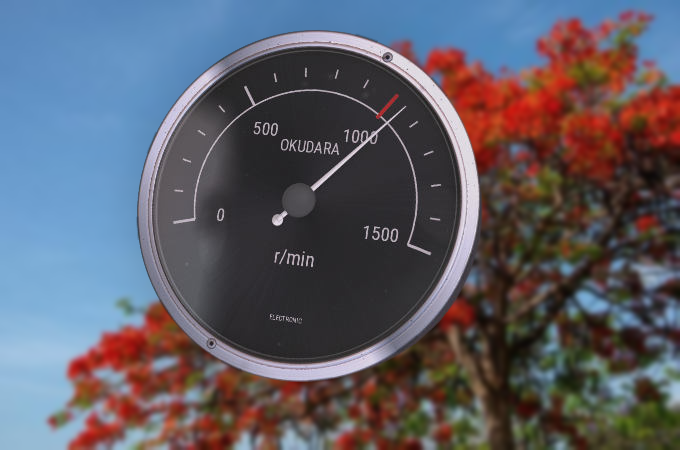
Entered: 1050 rpm
